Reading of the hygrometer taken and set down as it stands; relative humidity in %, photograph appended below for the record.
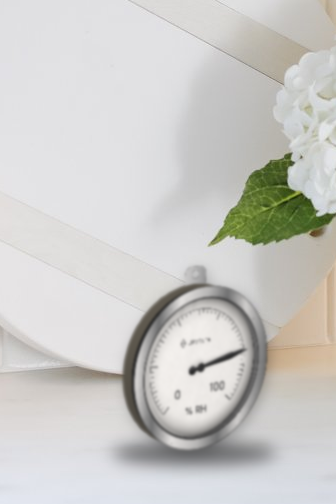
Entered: 80 %
